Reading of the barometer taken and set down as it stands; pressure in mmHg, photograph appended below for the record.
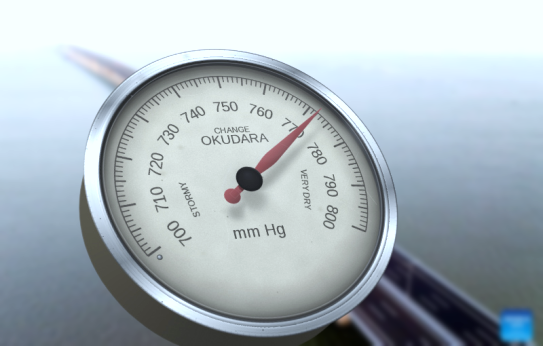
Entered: 772 mmHg
